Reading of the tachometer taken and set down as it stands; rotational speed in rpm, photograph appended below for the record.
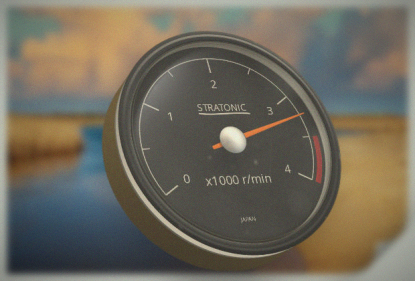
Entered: 3250 rpm
